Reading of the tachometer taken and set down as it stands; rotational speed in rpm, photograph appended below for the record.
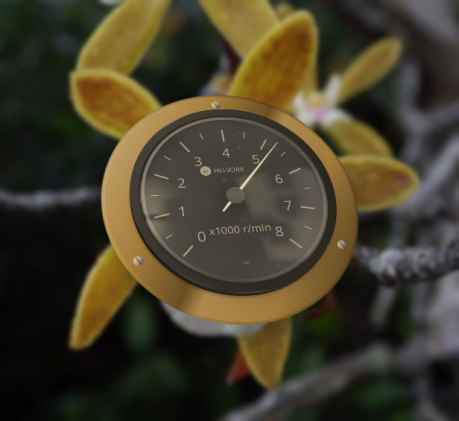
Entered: 5250 rpm
